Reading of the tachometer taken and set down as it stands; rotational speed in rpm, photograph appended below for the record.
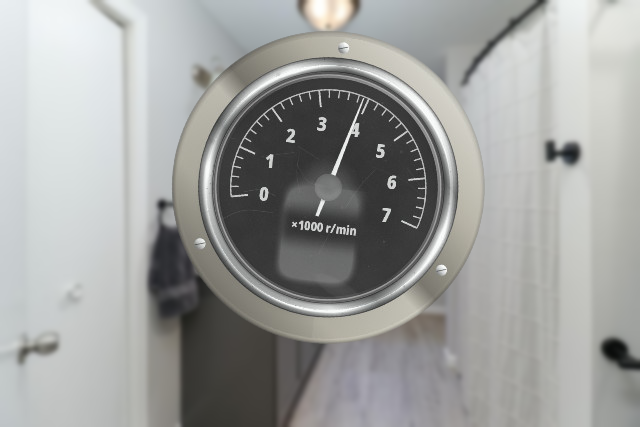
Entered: 3900 rpm
